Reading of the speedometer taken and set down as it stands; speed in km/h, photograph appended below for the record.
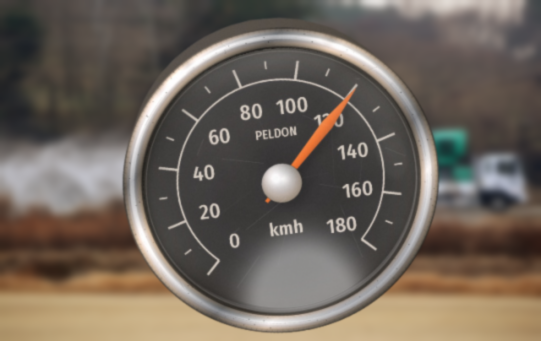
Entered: 120 km/h
